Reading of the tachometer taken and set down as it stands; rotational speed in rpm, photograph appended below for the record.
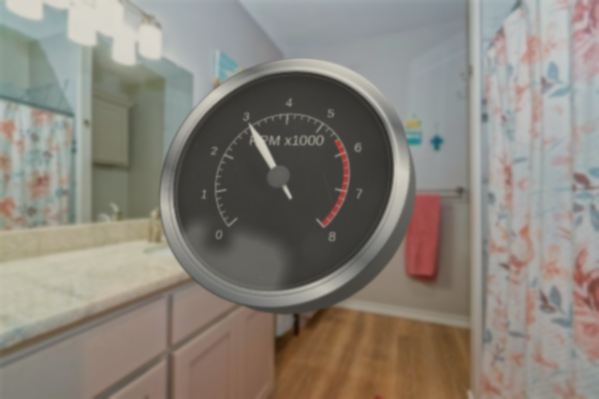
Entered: 3000 rpm
